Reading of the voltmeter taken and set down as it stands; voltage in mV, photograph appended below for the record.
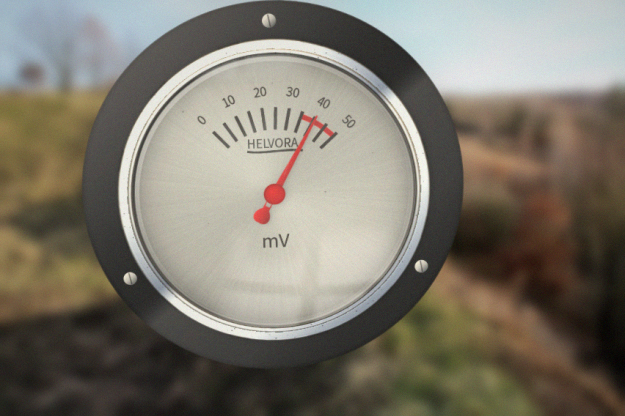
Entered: 40 mV
